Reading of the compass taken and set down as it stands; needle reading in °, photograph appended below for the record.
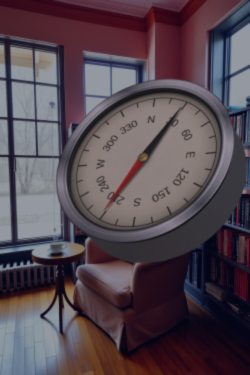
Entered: 210 °
